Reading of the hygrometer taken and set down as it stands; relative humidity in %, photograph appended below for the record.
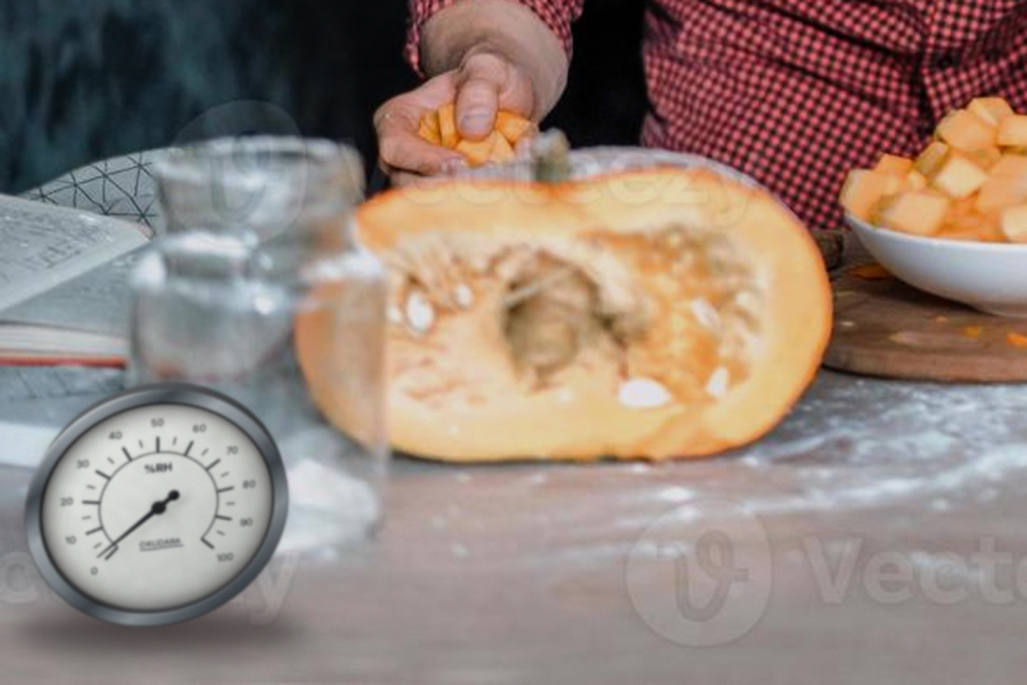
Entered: 2.5 %
